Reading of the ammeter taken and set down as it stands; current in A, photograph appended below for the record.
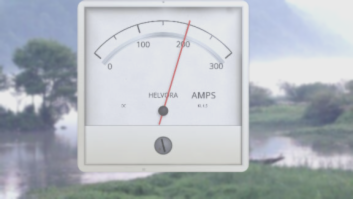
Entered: 200 A
